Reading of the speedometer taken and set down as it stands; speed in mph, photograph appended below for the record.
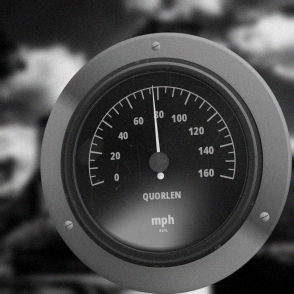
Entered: 77.5 mph
